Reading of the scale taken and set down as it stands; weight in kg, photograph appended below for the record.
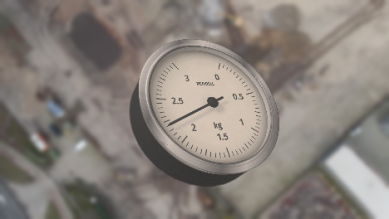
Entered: 2.2 kg
